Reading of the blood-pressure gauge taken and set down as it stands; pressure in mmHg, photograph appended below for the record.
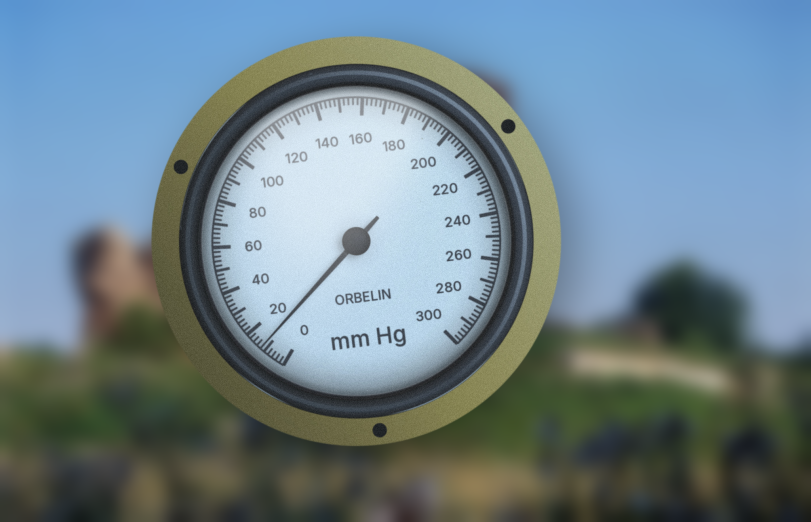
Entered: 12 mmHg
